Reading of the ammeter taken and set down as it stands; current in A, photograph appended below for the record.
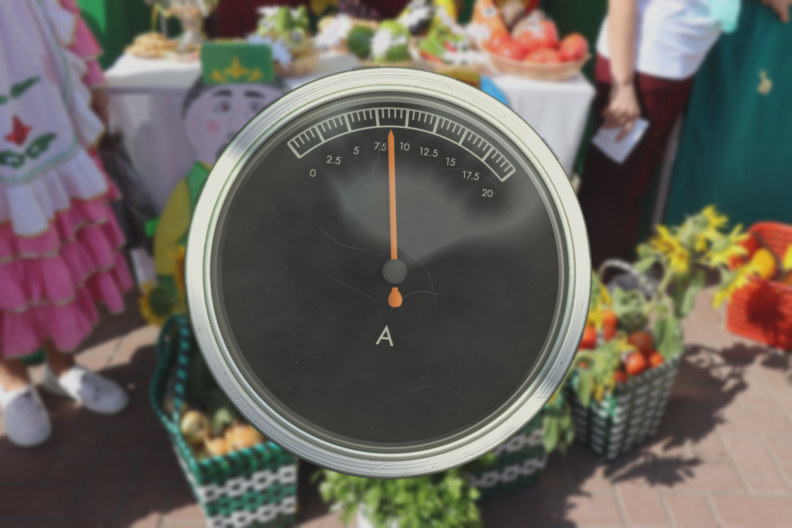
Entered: 8.5 A
